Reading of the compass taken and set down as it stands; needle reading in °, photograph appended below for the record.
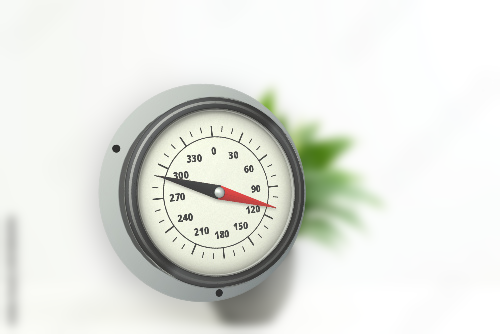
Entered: 110 °
